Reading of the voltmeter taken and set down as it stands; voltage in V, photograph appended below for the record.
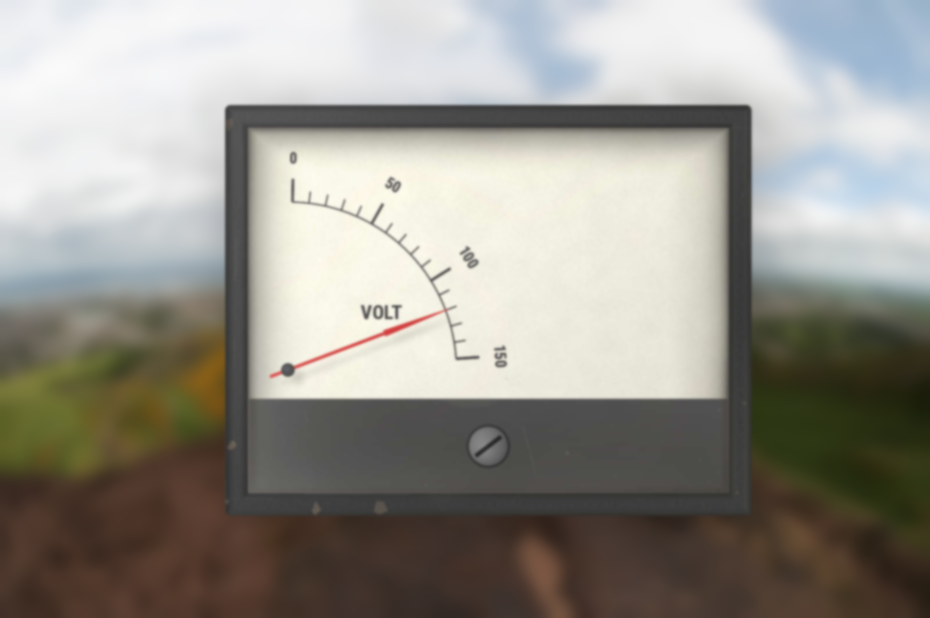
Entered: 120 V
